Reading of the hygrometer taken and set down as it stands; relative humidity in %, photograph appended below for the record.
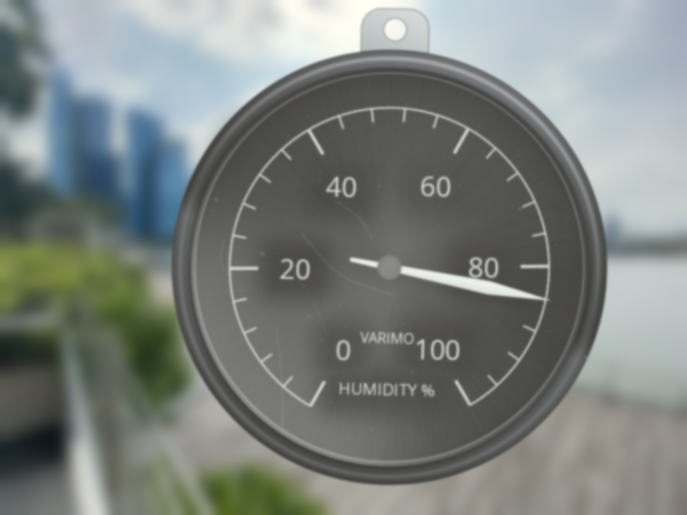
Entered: 84 %
